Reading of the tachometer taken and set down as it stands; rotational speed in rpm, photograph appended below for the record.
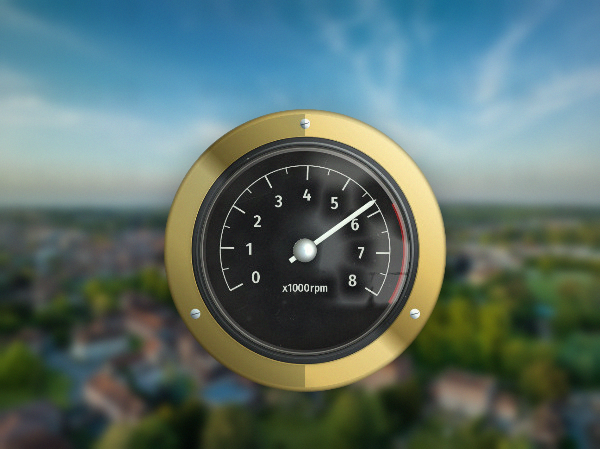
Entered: 5750 rpm
